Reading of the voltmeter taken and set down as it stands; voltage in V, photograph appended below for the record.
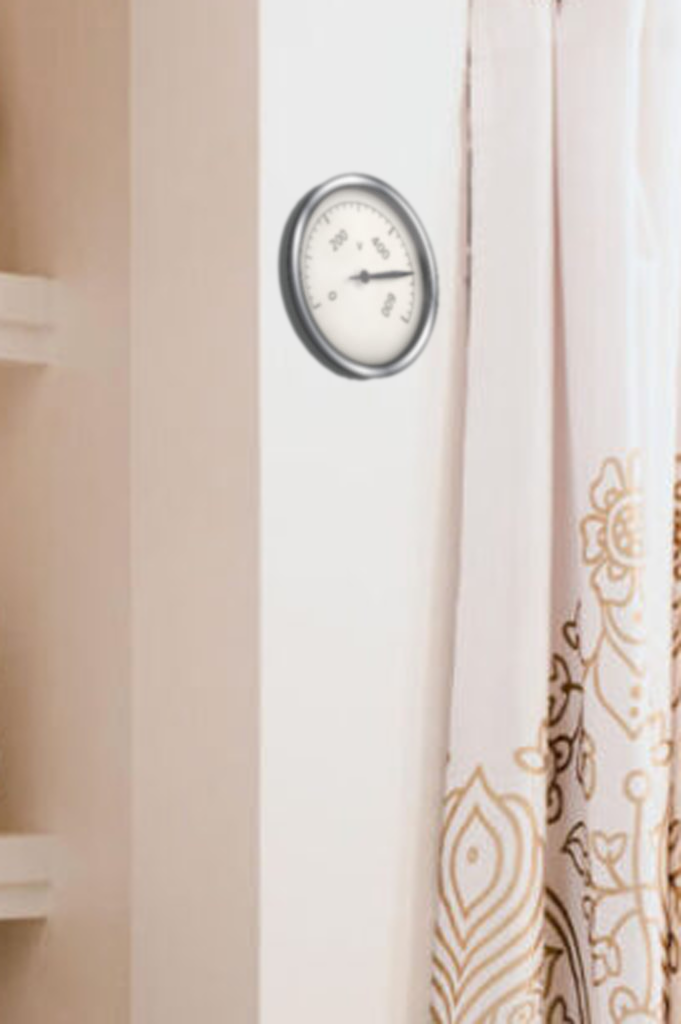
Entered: 500 V
